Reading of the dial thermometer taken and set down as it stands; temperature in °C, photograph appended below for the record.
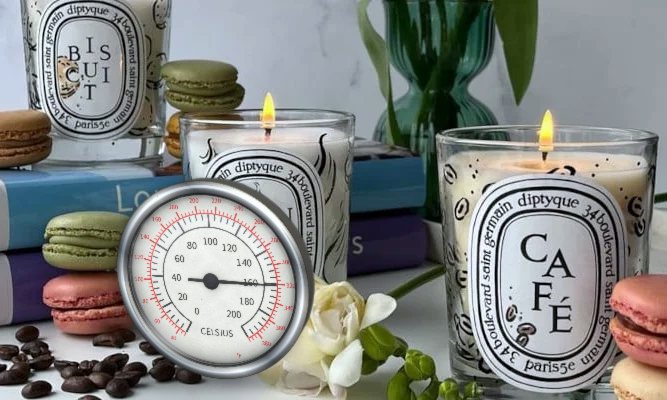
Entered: 160 °C
